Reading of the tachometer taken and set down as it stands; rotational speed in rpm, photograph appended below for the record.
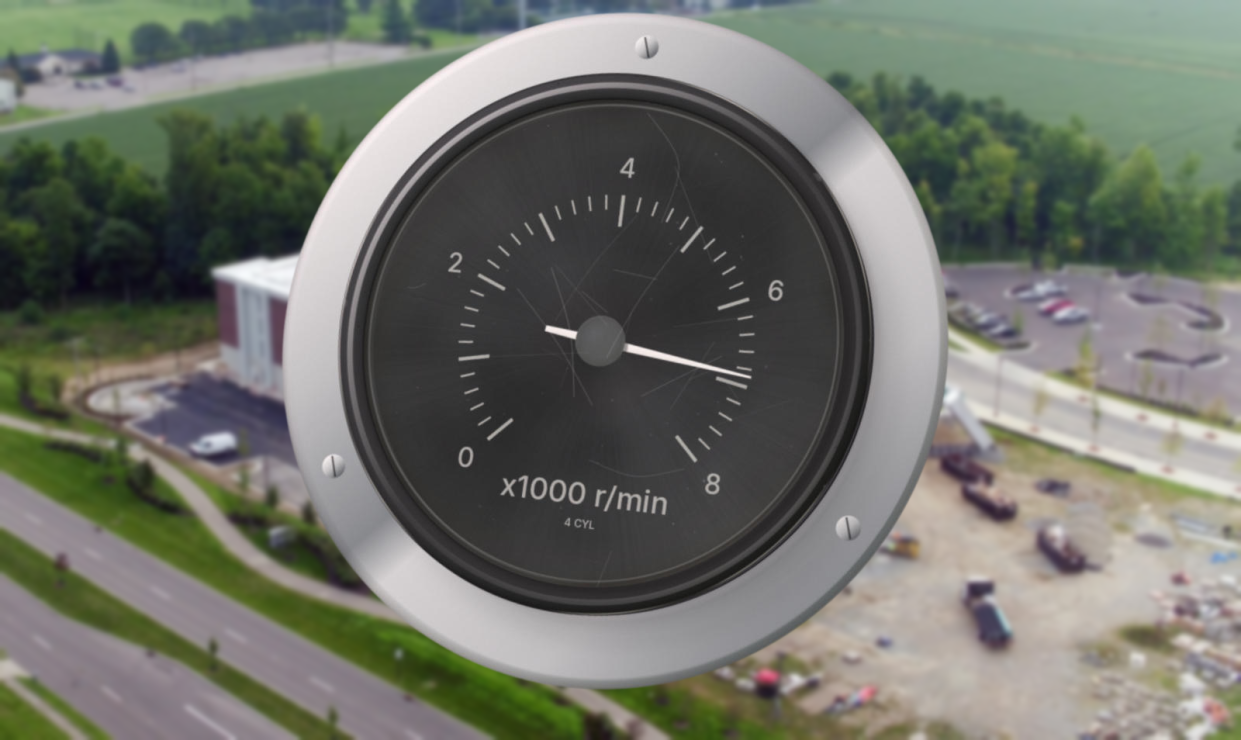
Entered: 6900 rpm
